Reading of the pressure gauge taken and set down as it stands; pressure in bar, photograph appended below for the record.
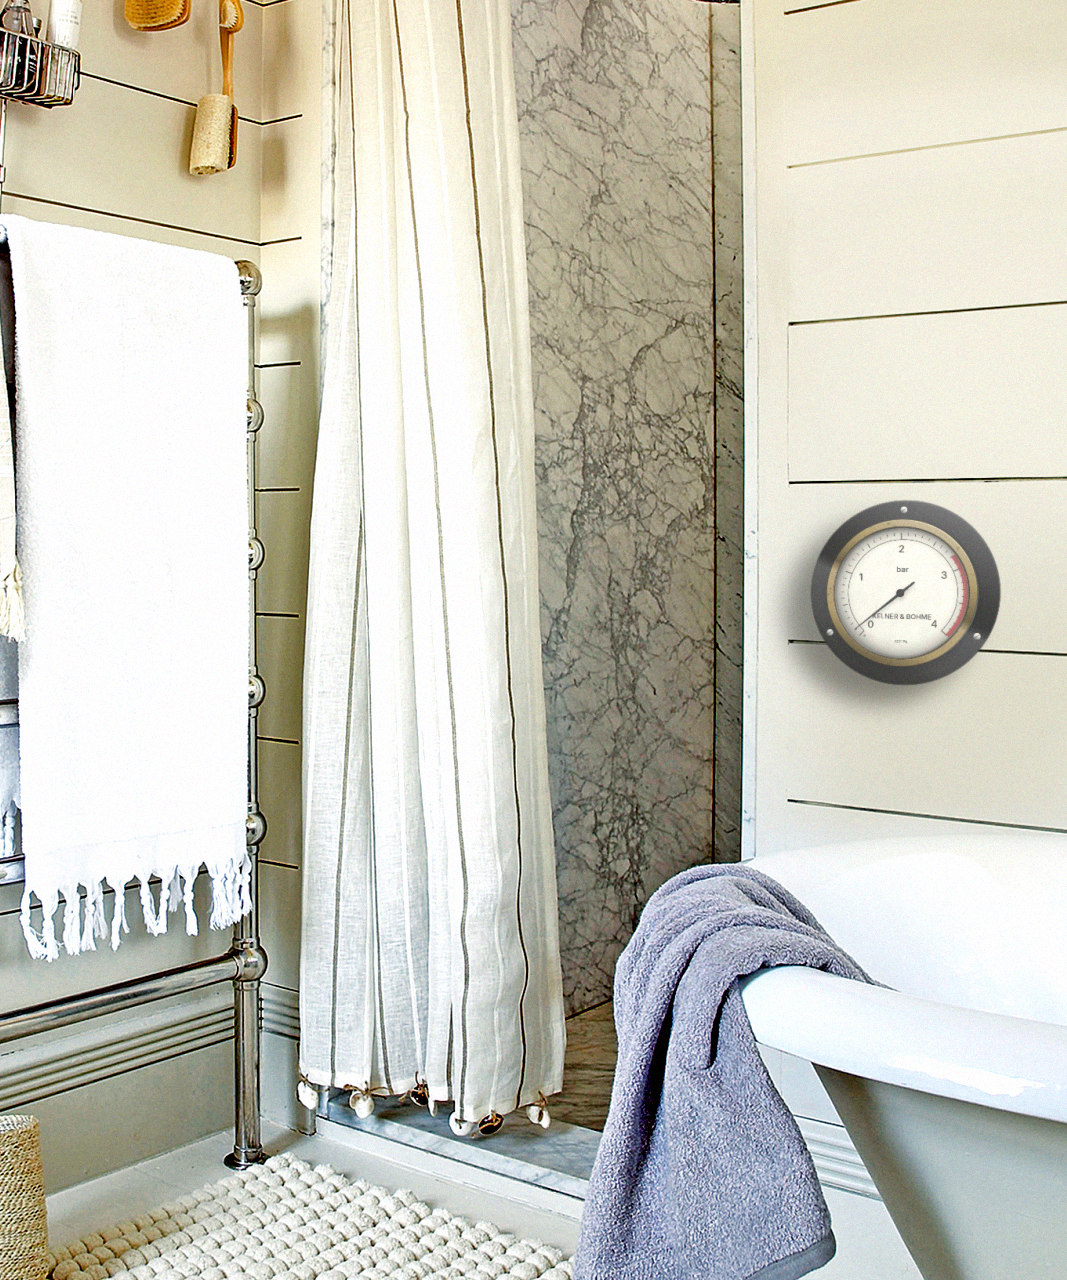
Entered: 0.1 bar
